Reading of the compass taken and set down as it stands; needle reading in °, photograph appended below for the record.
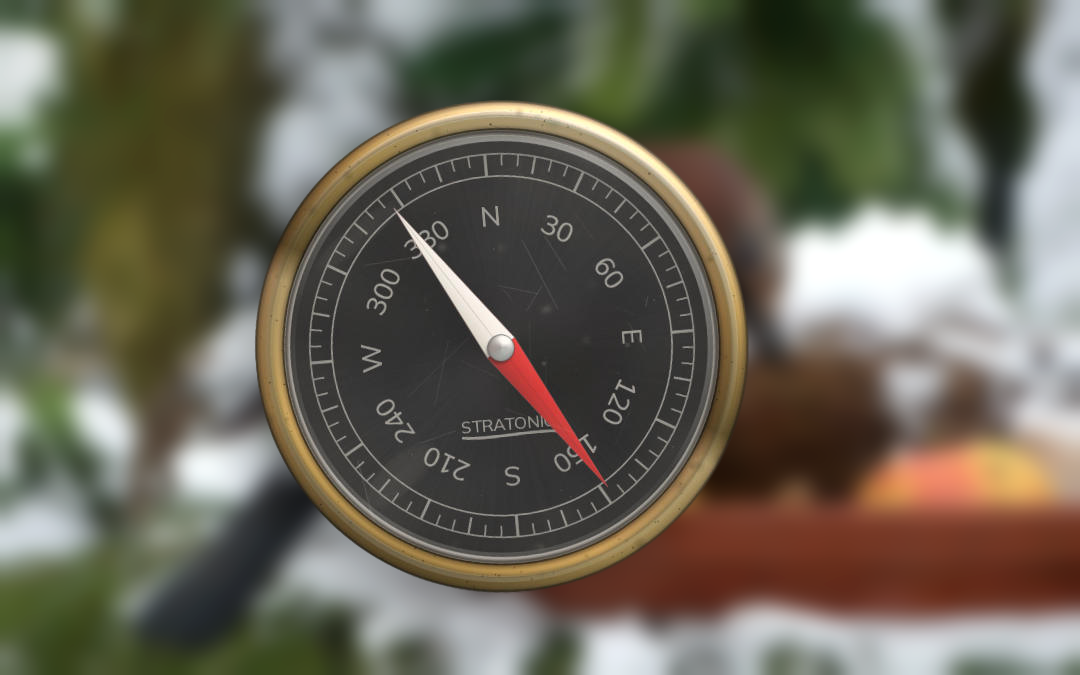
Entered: 147.5 °
